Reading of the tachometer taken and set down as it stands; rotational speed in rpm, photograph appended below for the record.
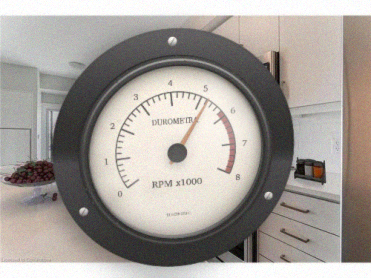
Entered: 5200 rpm
